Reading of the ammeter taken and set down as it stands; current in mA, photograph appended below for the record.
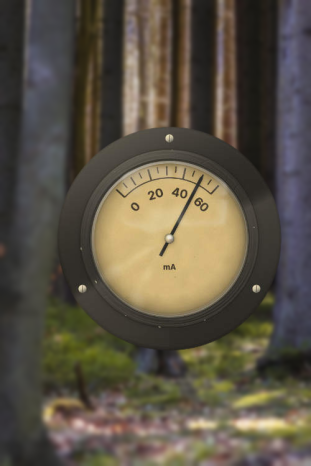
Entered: 50 mA
